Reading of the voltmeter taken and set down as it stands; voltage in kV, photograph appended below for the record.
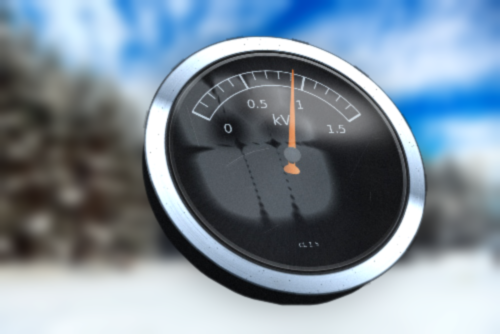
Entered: 0.9 kV
